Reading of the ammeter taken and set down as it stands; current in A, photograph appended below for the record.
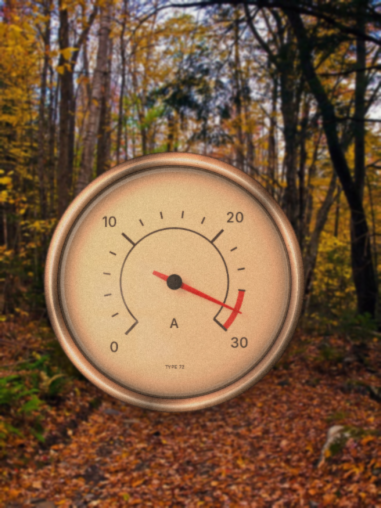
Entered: 28 A
